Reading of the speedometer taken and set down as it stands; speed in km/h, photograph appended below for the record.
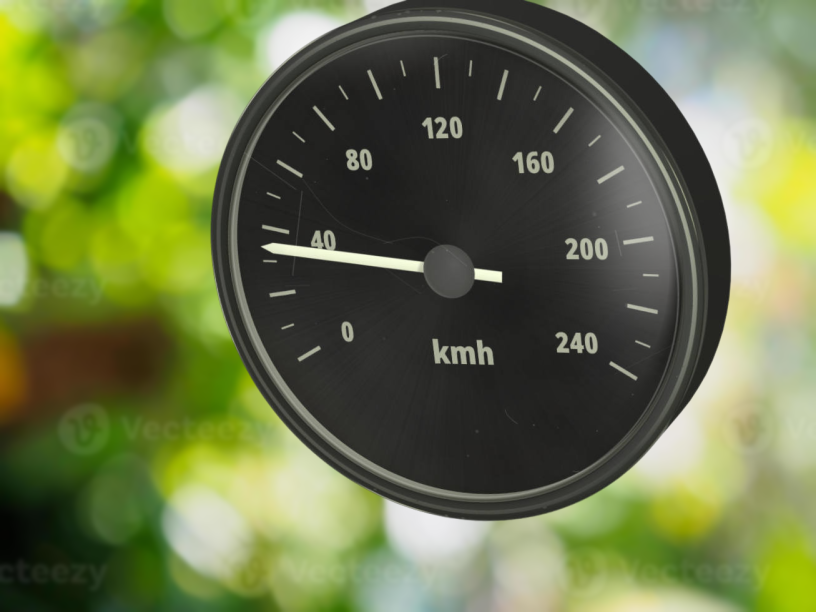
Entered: 35 km/h
